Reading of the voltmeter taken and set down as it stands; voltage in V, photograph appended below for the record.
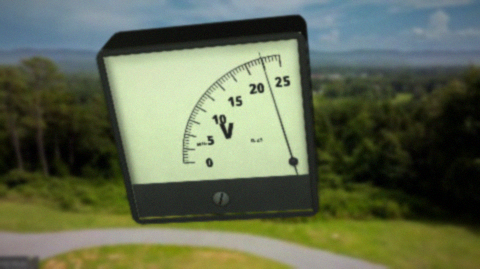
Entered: 22.5 V
